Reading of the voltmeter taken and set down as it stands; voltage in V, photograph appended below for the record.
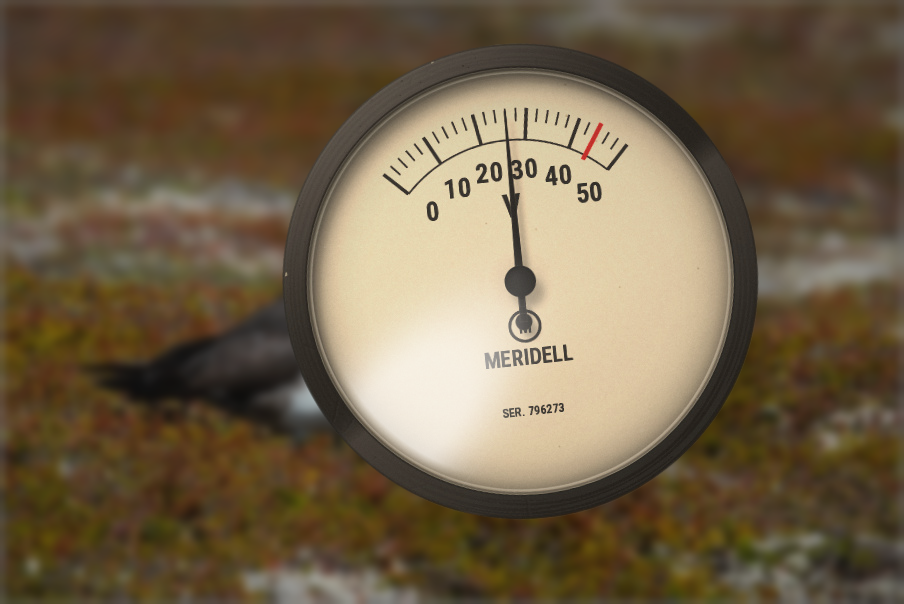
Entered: 26 V
